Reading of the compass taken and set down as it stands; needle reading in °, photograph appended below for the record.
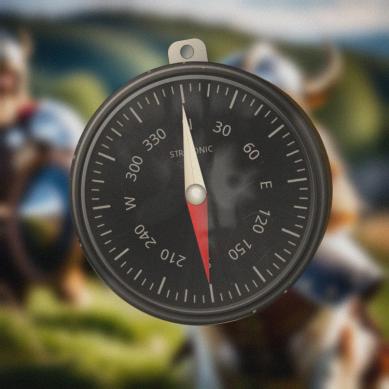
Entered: 180 °
